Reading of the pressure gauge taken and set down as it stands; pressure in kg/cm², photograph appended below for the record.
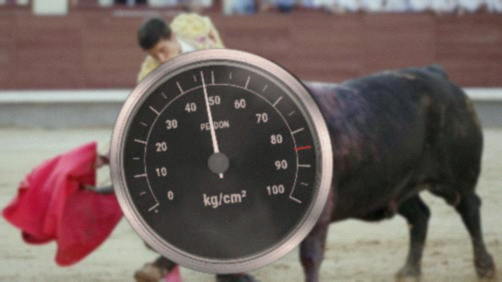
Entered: 47.5 kg/cm²
